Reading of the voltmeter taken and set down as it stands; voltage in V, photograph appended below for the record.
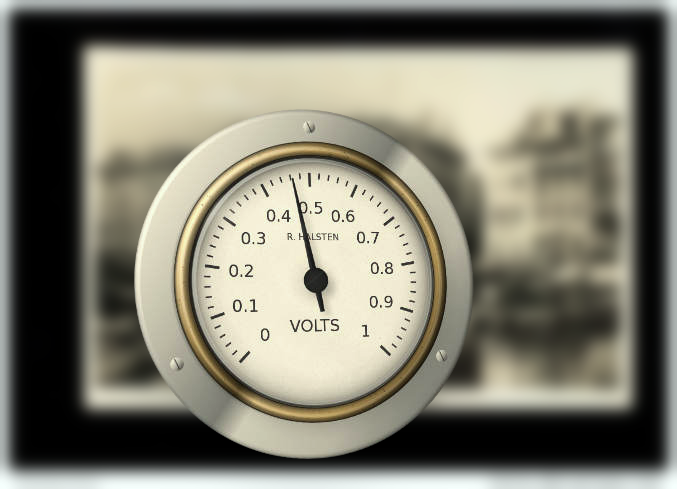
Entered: 0.46 V
